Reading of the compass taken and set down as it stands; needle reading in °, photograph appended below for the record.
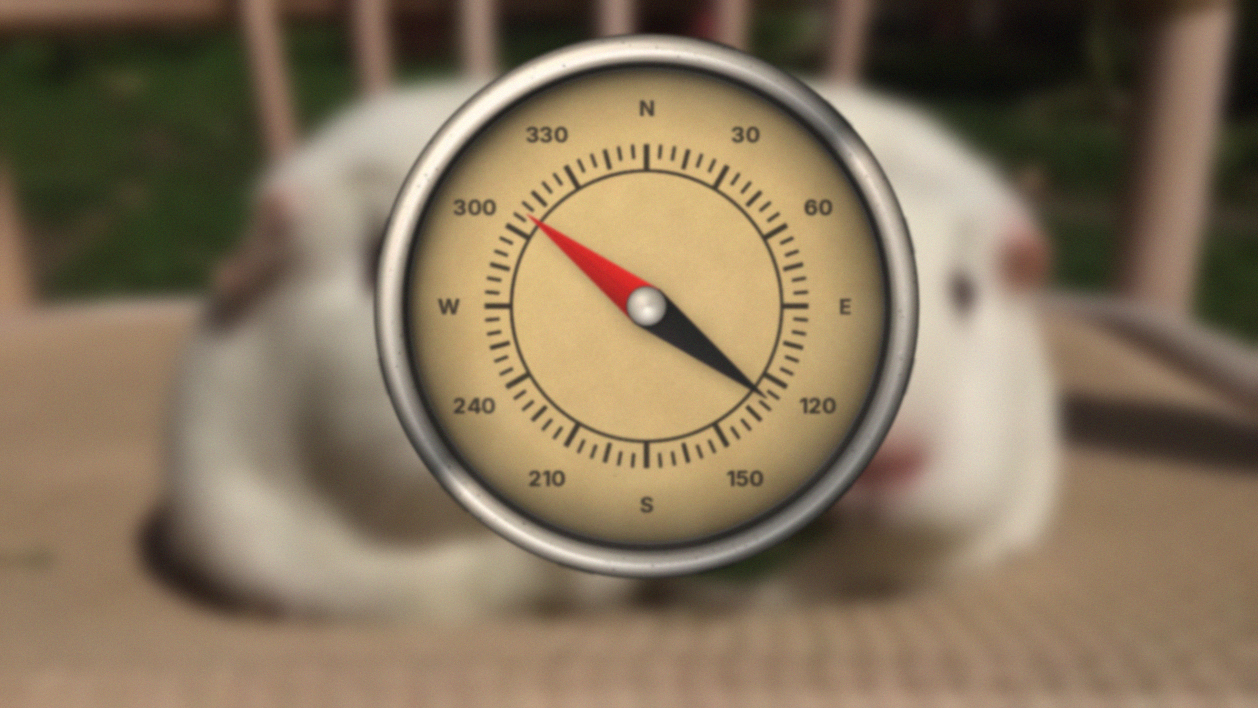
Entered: 307.5 °
